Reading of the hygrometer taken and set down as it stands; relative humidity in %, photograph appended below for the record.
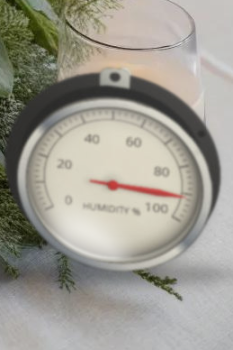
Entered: 90 %
